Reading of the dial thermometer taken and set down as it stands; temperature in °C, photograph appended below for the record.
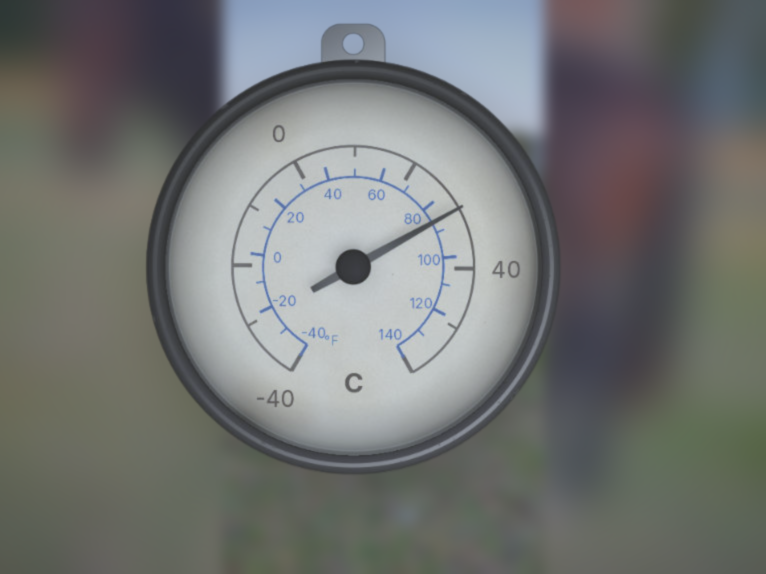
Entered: 30 °C
